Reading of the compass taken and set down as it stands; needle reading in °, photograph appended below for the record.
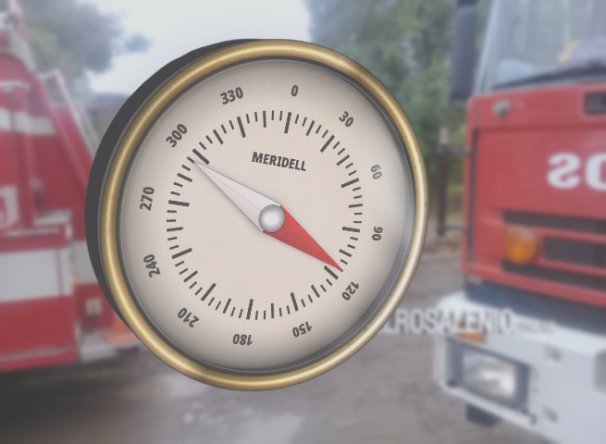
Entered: 115 °
